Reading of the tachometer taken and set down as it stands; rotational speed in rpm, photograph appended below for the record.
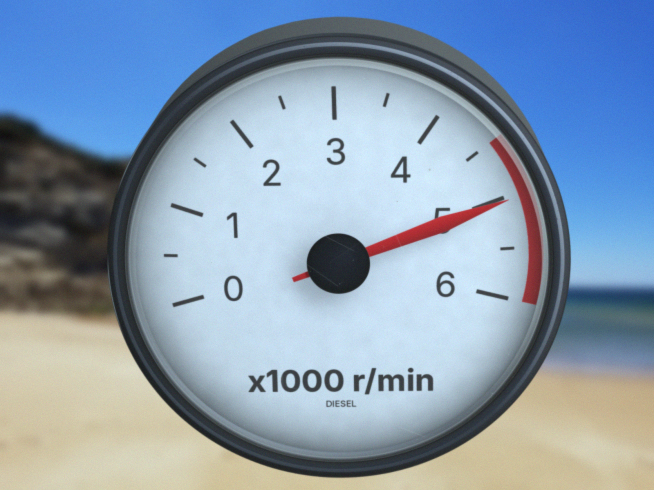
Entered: 5000 rpm
